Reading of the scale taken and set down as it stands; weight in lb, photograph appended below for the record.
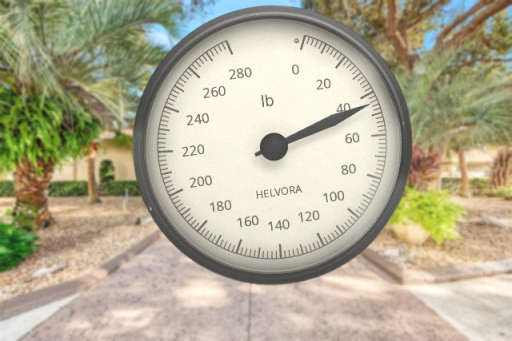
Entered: 44 lb
